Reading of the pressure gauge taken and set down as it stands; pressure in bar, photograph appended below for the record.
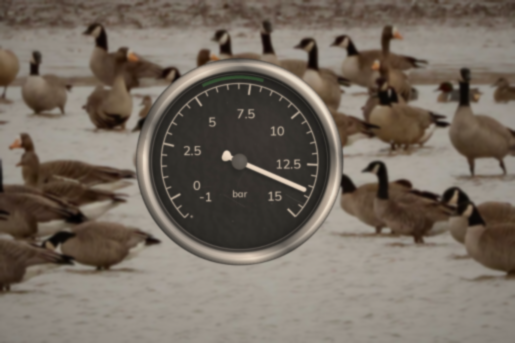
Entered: 13.75 bar
